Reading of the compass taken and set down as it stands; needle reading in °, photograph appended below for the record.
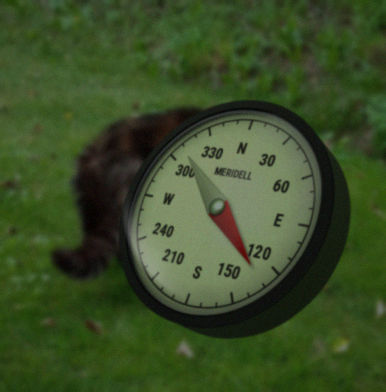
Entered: 130 °
